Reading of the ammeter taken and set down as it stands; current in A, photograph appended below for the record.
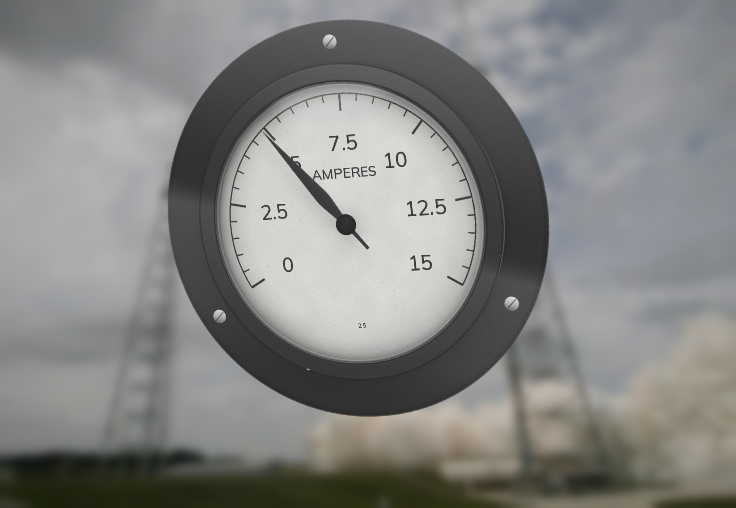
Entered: 5 A
